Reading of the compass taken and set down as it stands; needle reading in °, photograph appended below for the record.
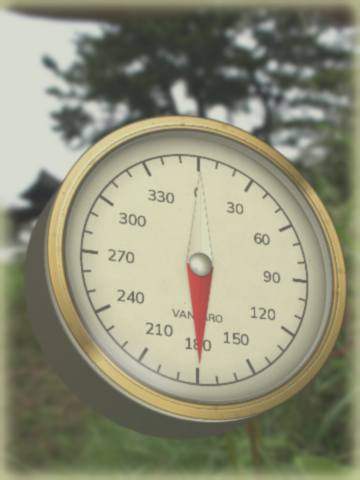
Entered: 180 °
